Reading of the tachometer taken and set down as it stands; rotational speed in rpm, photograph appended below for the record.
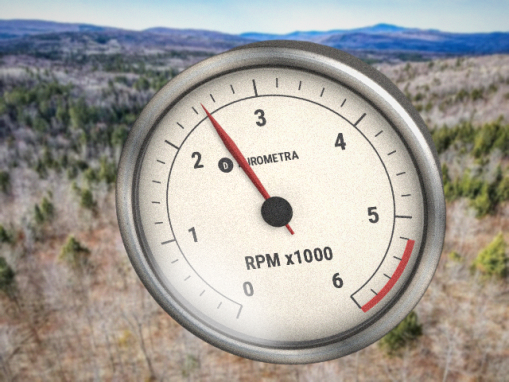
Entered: 2500 rpm
